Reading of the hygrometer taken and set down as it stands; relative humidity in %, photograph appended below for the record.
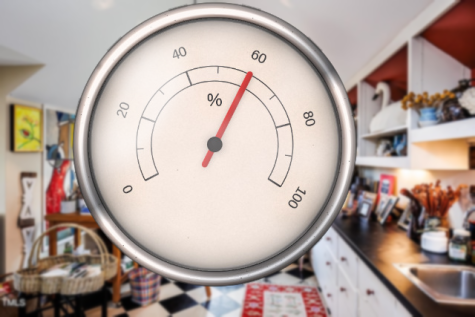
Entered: 60 %
